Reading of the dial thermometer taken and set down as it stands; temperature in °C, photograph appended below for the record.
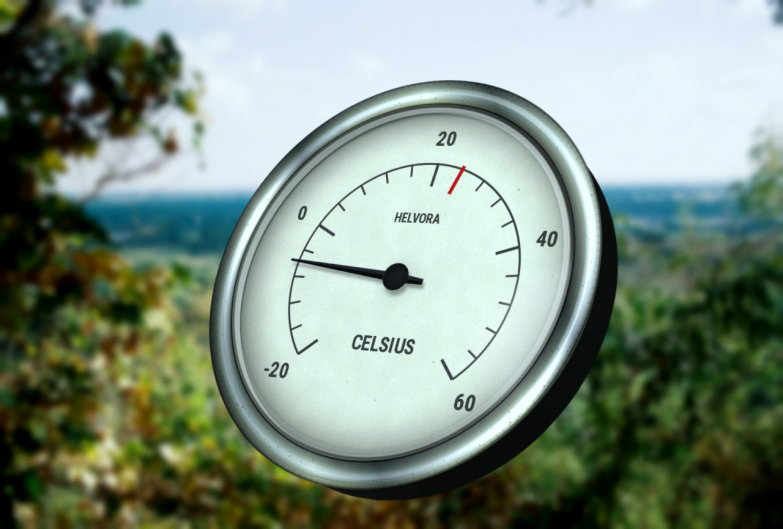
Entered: -6 °C
